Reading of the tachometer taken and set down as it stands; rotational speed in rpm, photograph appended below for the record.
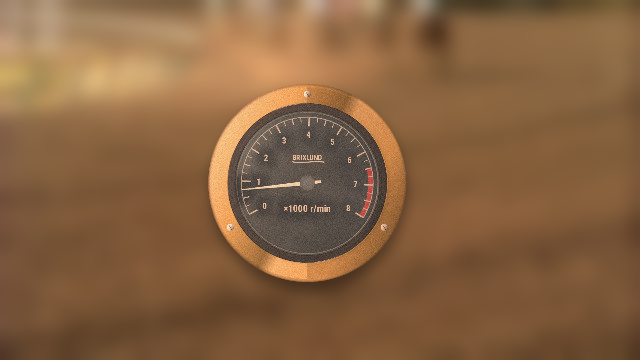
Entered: 750 rpm
